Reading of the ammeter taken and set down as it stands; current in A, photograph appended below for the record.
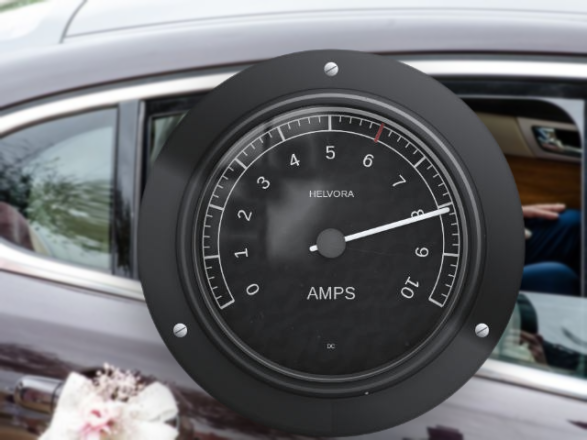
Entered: 8.1 A
